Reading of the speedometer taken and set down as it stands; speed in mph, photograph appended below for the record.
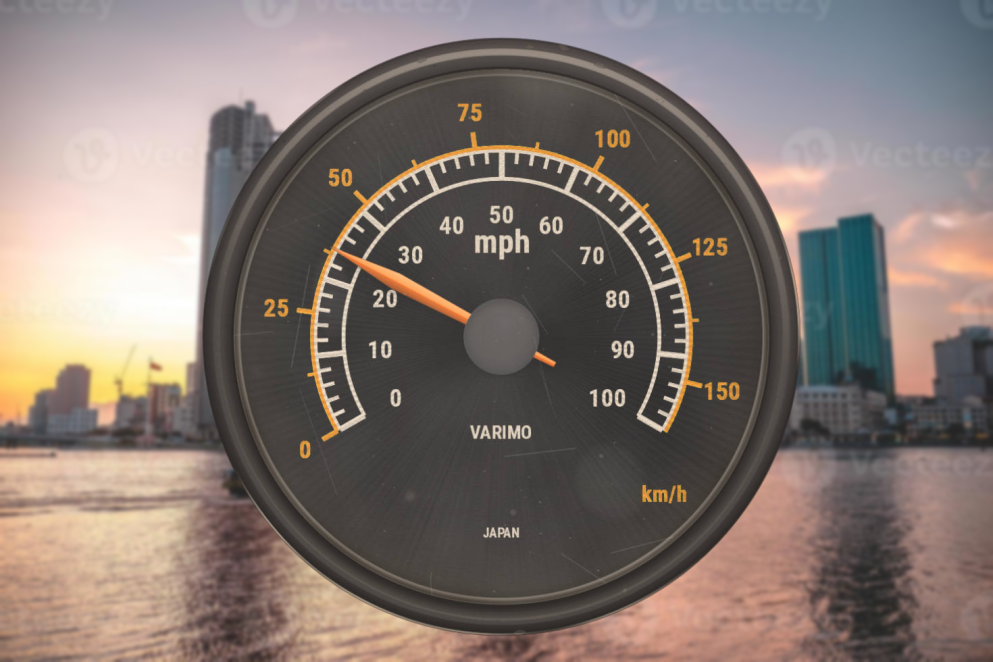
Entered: 24 mph
